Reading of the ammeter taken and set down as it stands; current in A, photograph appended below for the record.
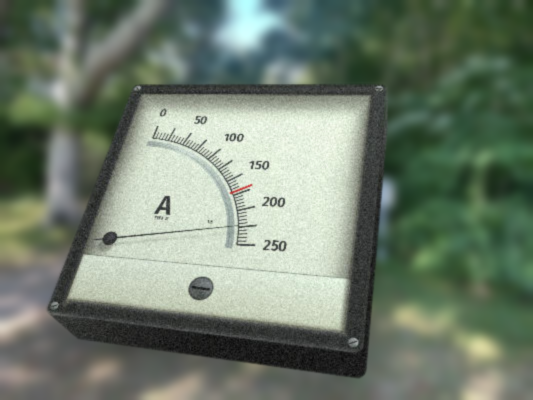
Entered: 225 A
